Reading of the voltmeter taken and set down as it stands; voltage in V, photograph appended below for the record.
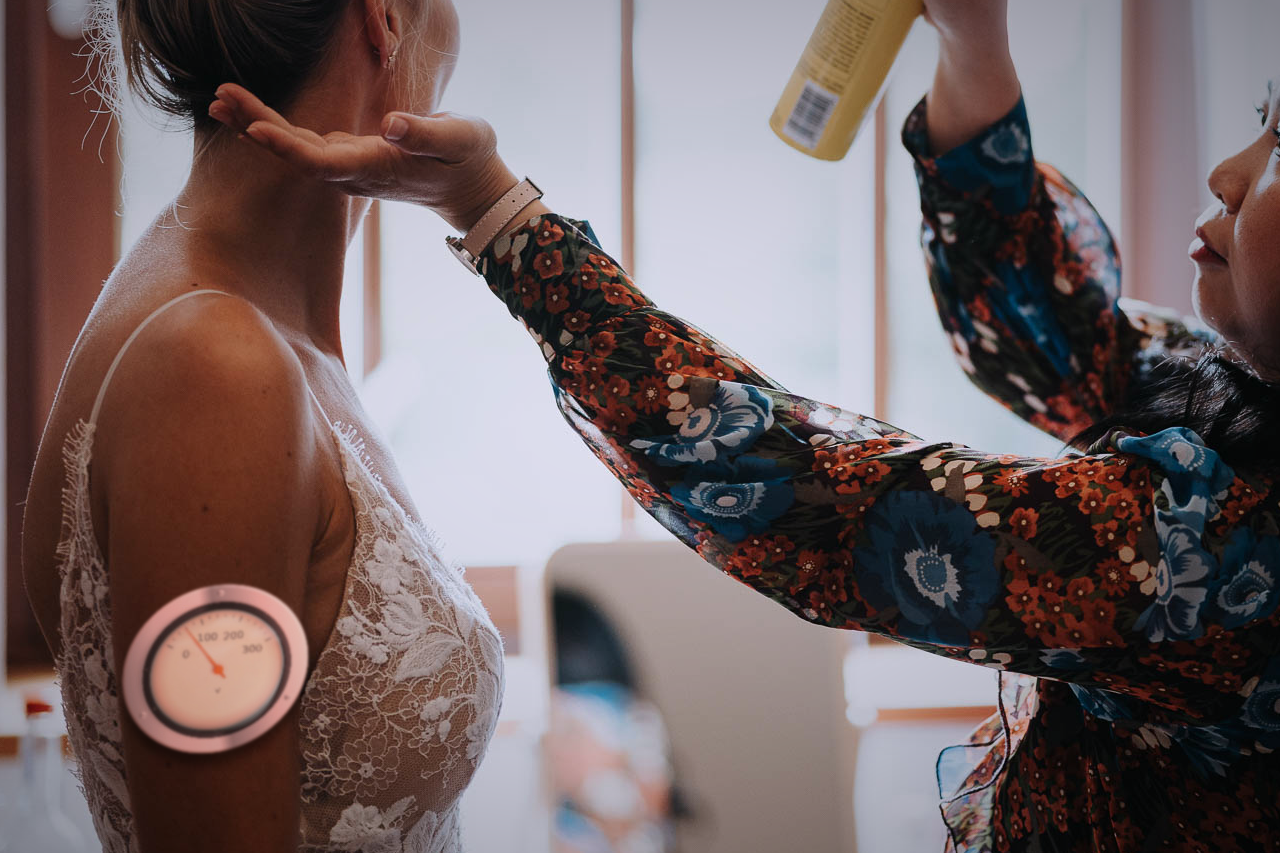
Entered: 60 V
